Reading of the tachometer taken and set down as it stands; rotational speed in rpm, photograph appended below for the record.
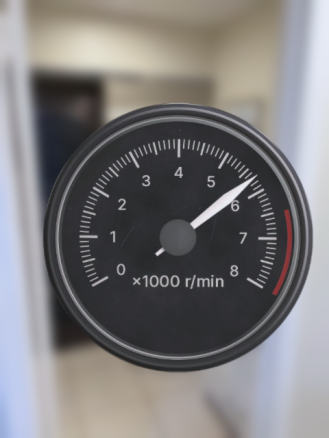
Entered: 5700 rpm
